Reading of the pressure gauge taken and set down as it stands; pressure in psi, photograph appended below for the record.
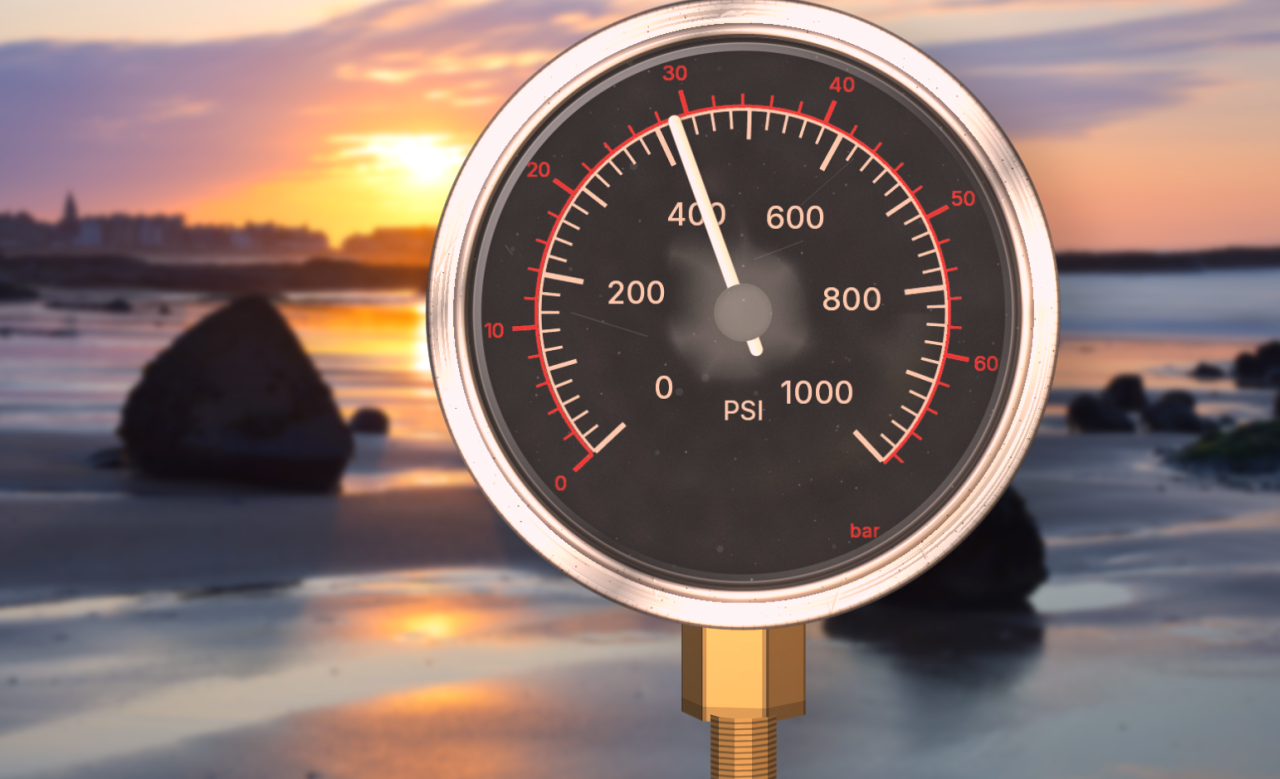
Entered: 420 psi
